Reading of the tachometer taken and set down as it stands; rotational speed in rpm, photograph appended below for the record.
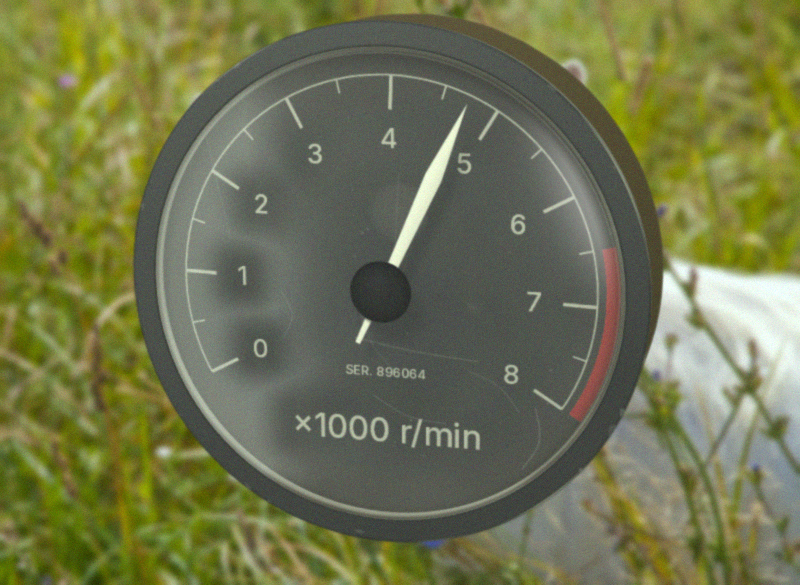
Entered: 4750 rpm
